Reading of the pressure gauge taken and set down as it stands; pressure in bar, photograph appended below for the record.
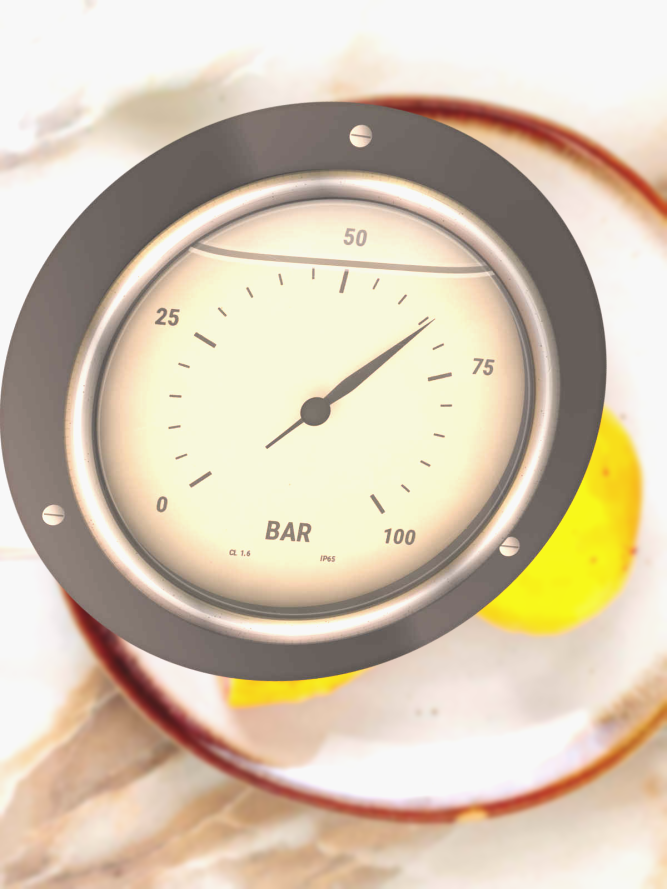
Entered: 65 bar
